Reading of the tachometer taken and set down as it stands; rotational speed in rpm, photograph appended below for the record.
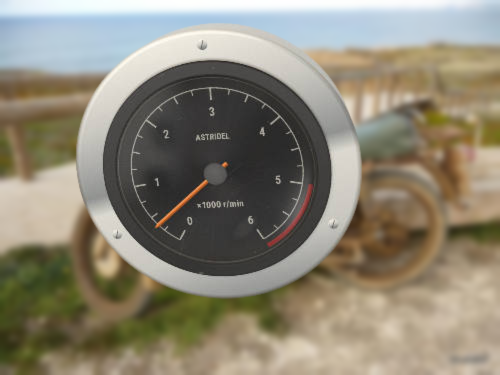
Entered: 375 rpm
